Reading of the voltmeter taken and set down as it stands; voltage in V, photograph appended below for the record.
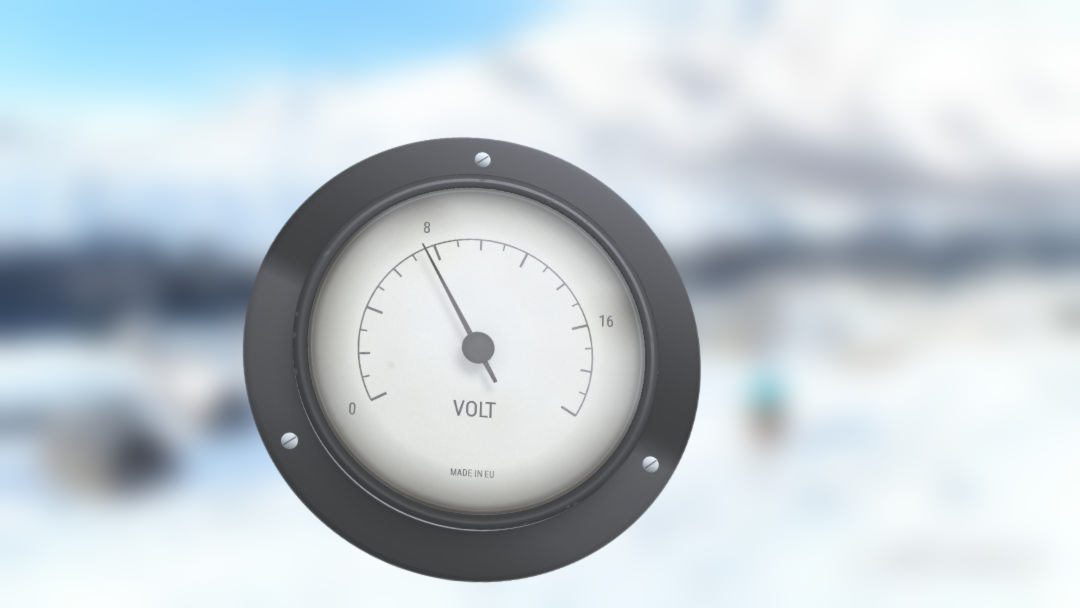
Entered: 7.5 V
